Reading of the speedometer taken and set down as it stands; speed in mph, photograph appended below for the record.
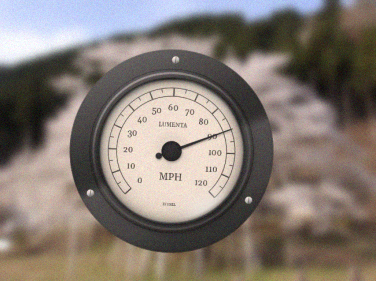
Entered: 90 mph
